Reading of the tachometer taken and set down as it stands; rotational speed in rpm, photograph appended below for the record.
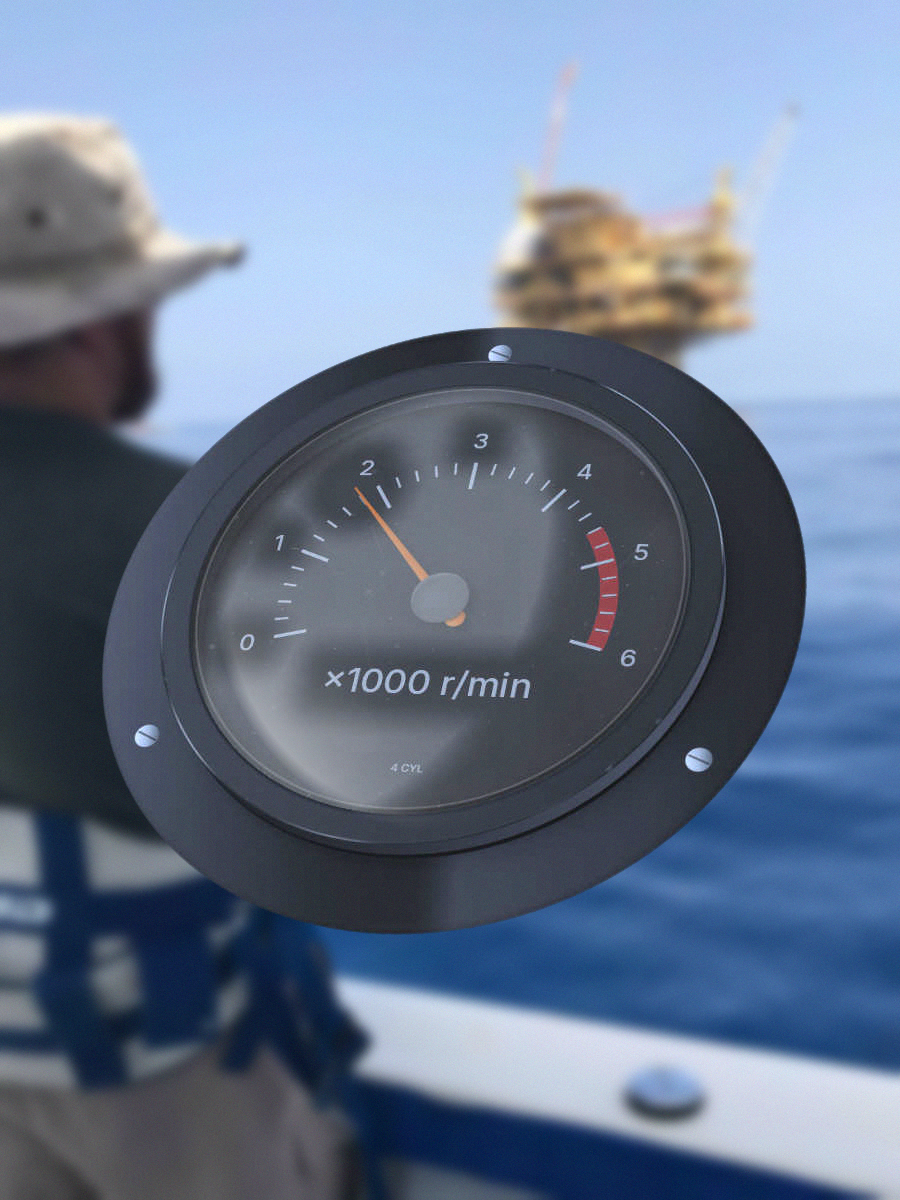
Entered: 1800 rpm
